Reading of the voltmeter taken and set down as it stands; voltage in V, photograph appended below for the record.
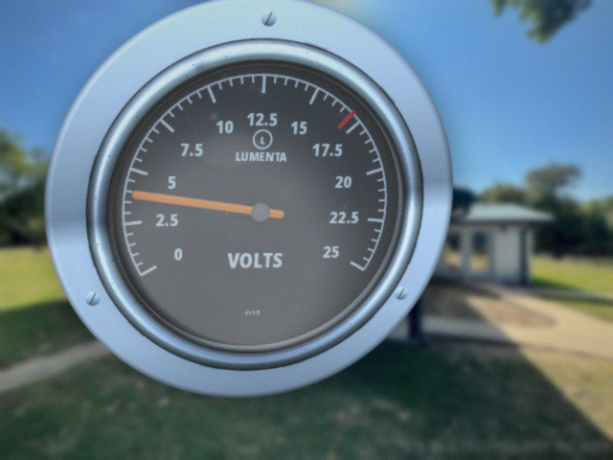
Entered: 4 V
